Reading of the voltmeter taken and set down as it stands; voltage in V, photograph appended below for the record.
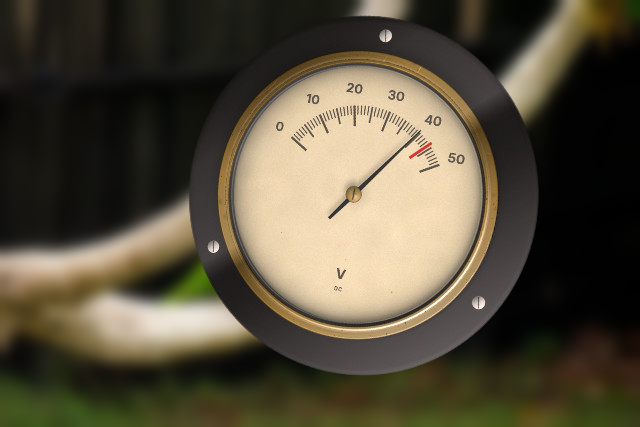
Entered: 40 V
